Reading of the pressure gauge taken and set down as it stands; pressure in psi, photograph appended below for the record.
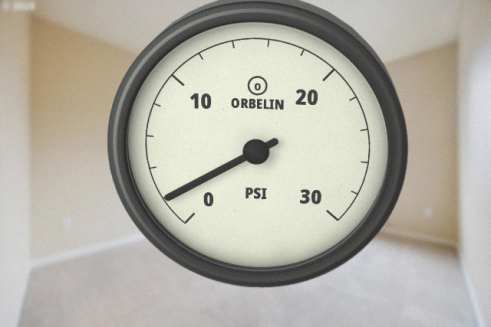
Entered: 2 psi
